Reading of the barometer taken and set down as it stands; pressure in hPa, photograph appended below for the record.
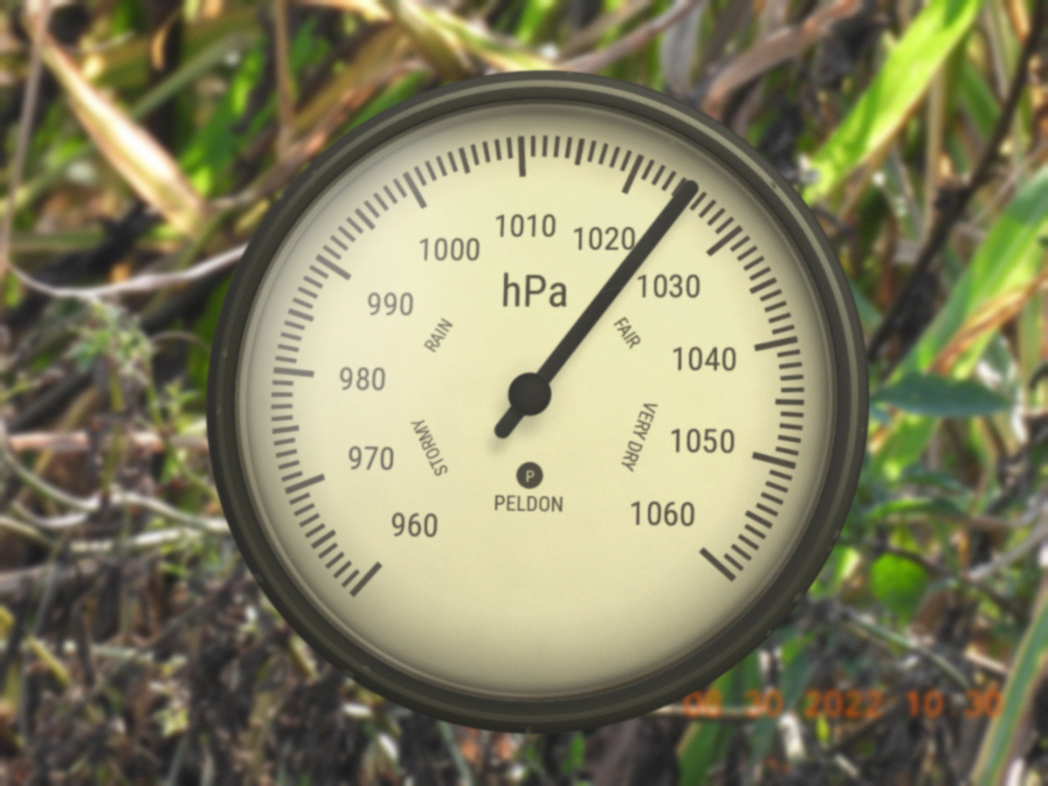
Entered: 1025 hPa
